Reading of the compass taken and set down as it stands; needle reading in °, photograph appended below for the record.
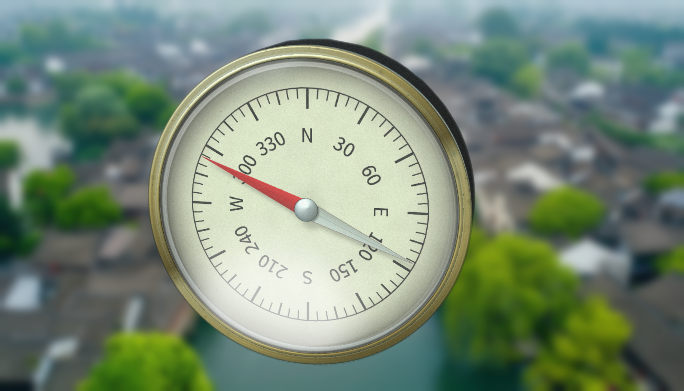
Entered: 295 °
